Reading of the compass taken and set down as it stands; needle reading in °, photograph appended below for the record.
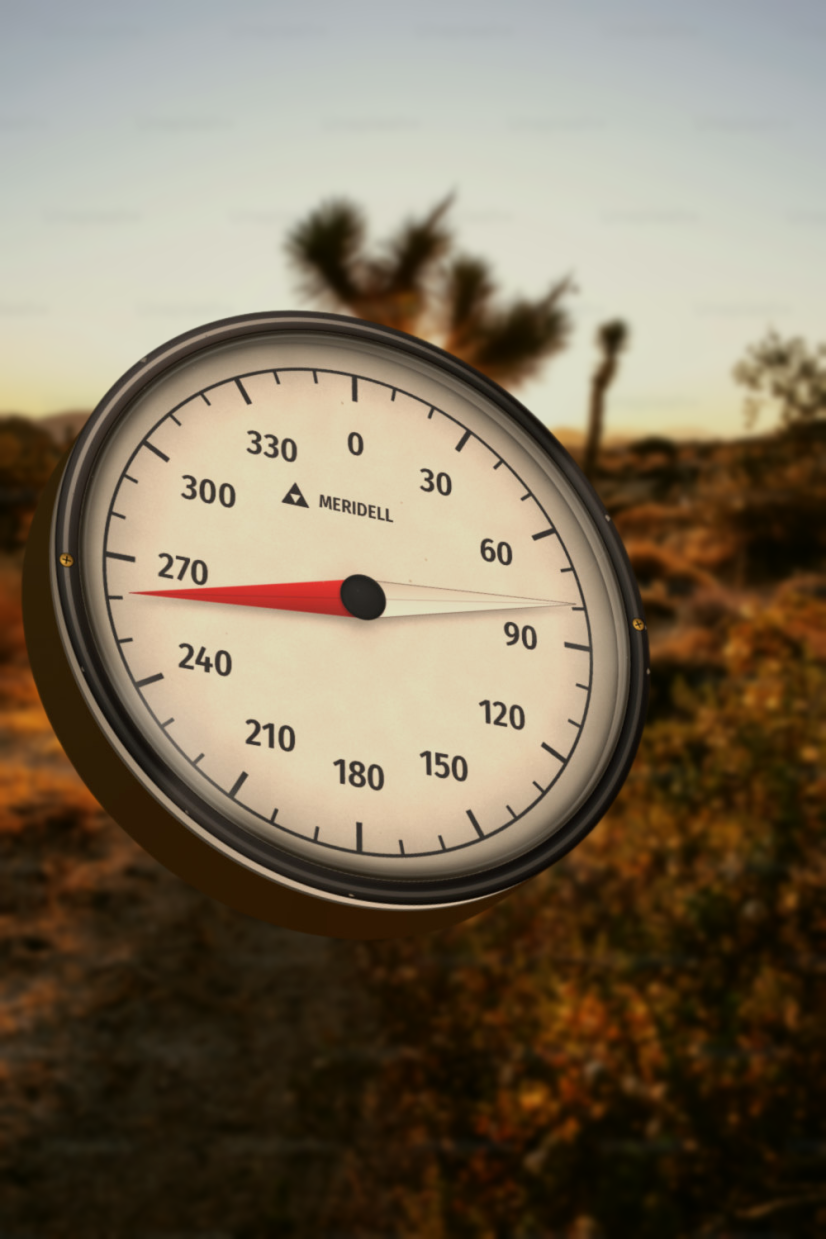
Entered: 260 °
